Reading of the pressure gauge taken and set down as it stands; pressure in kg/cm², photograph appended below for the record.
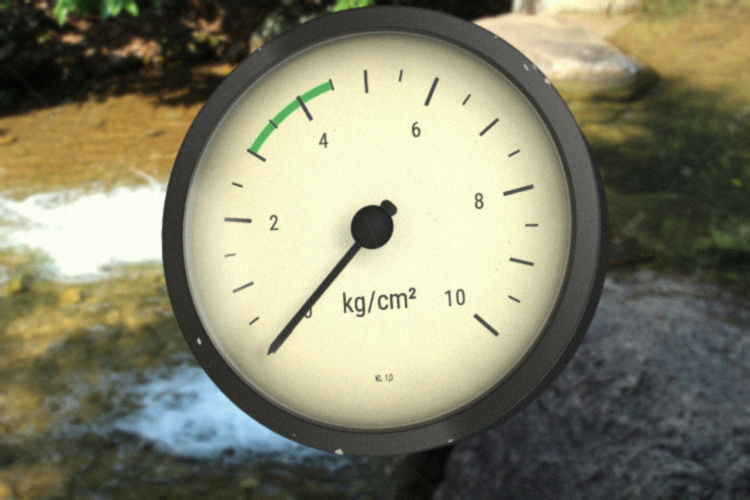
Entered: 0 kg/cm²
